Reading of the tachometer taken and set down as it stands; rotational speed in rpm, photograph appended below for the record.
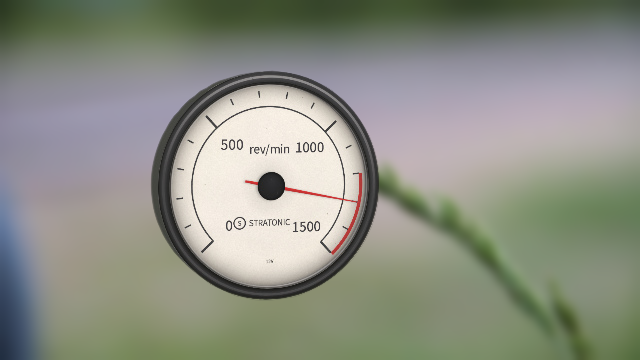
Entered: 1300 rpm
